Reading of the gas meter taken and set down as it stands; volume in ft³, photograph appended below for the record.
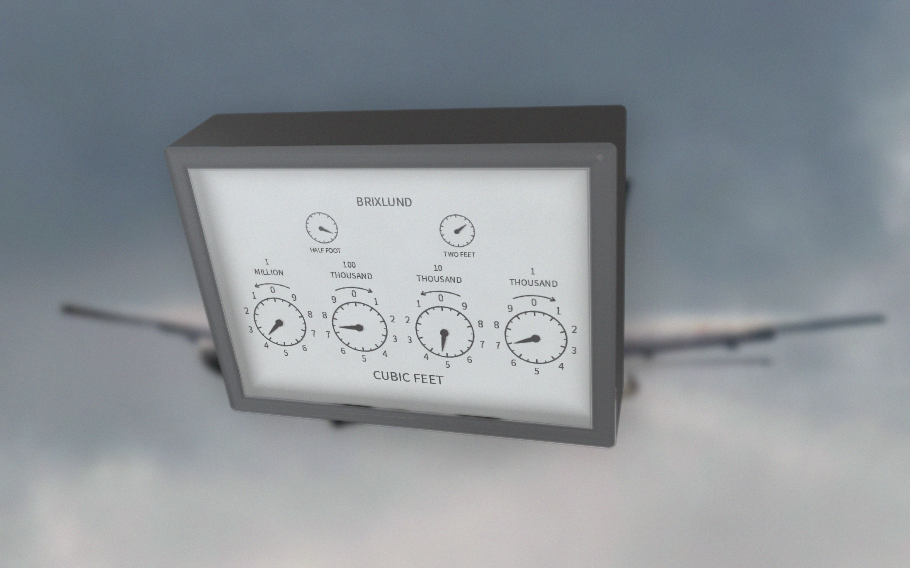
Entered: 374700 ft³
